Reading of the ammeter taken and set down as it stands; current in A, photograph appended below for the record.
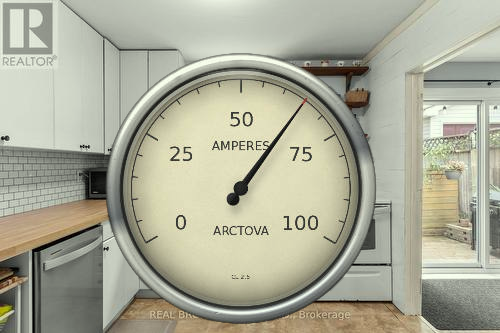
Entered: 65 A
